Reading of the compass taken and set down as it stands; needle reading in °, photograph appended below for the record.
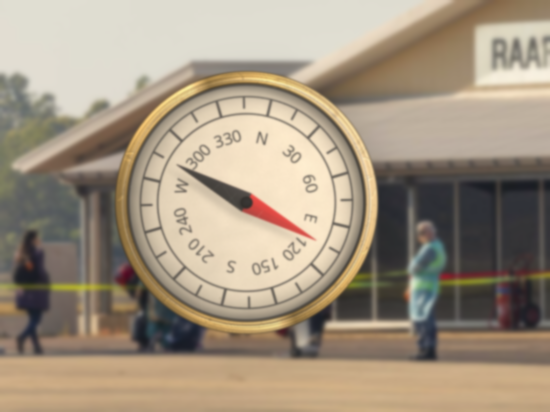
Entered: 105 °
